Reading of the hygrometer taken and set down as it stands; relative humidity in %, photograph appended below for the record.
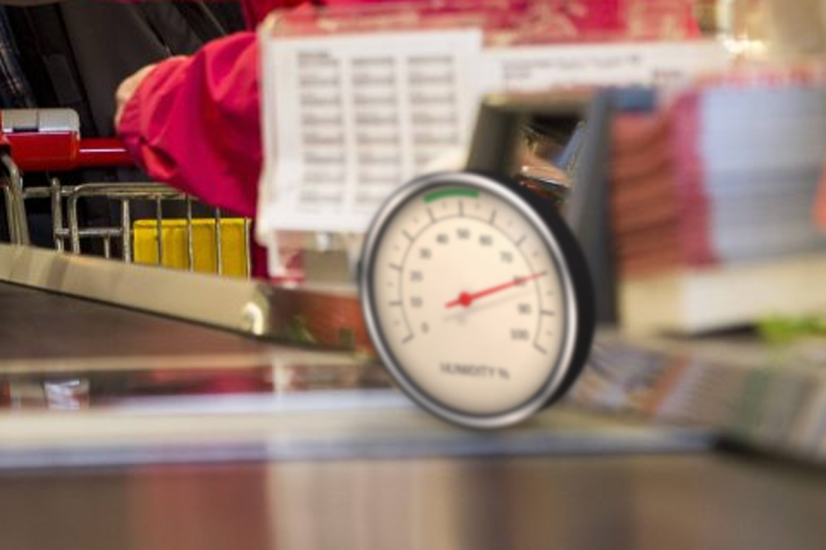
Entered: 80 %
